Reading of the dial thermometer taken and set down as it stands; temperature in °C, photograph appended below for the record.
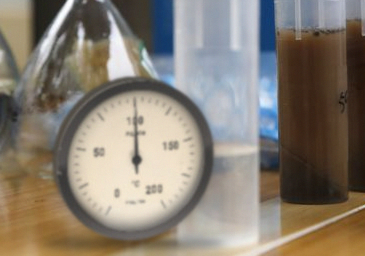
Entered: 100 °C
